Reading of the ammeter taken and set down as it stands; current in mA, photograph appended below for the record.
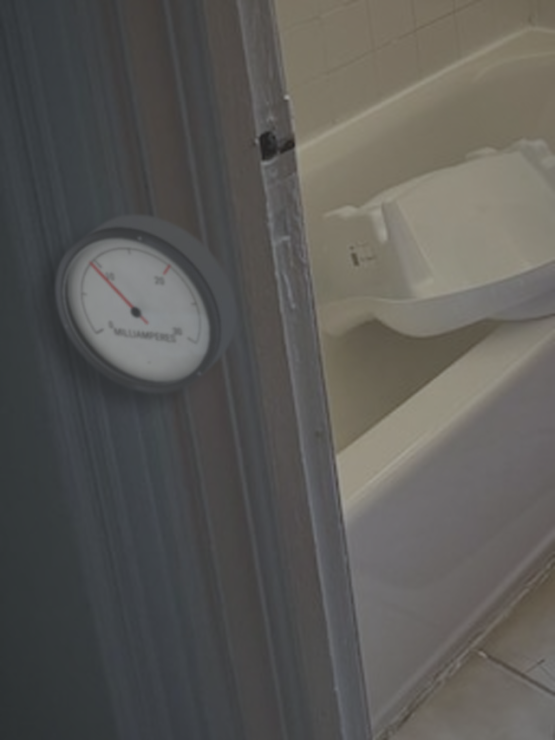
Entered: 10 mA
